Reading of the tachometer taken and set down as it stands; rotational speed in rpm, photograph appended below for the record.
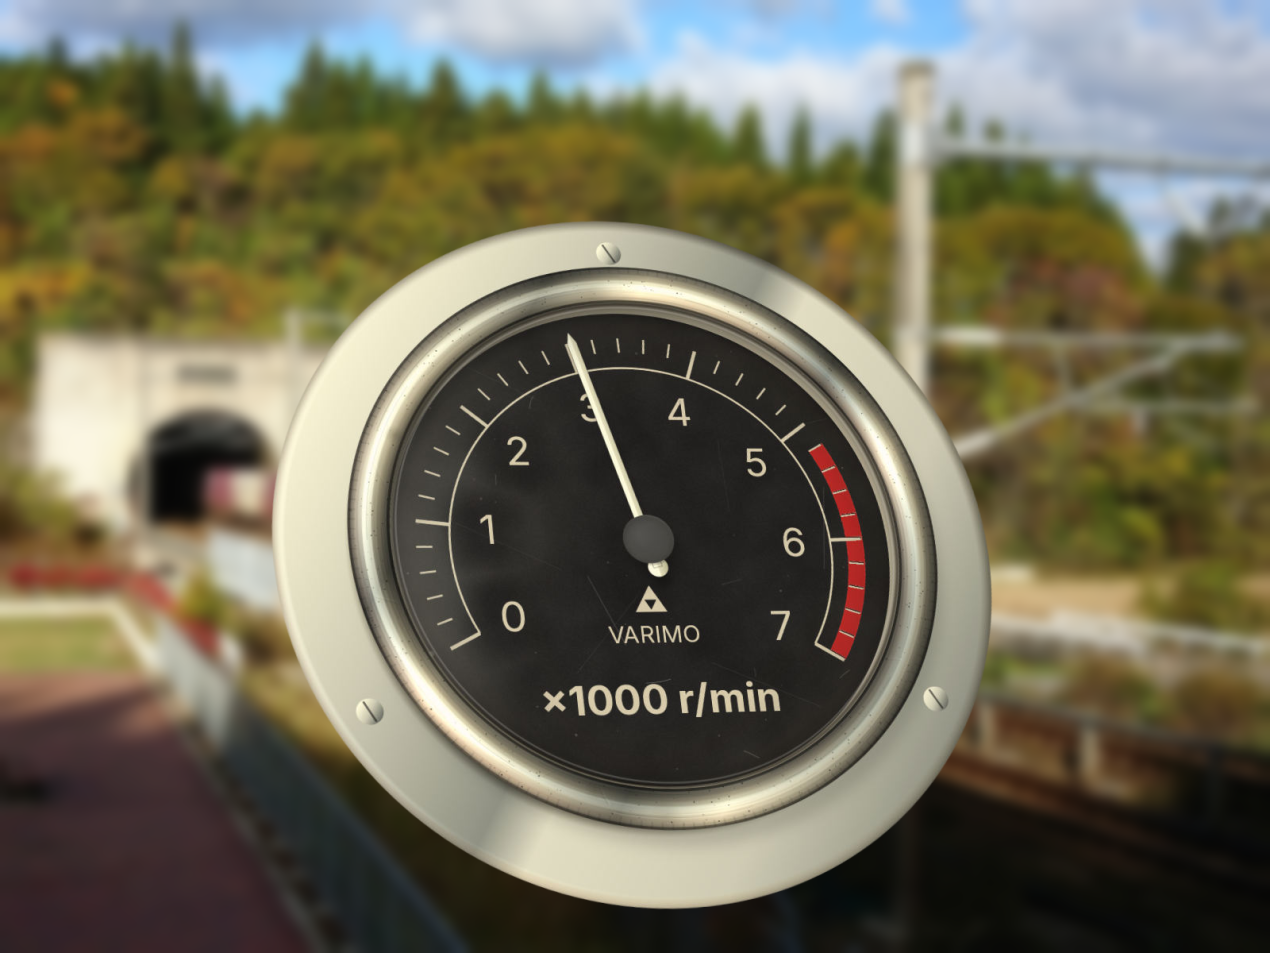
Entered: 3000 rpm
